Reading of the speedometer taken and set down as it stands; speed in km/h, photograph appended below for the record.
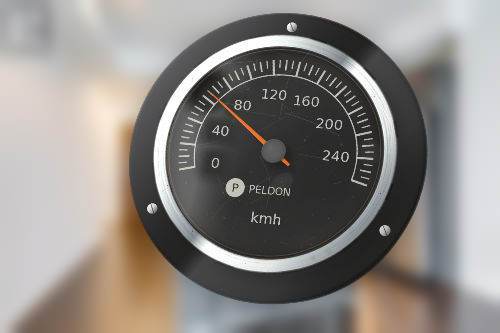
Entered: 65 km/h
